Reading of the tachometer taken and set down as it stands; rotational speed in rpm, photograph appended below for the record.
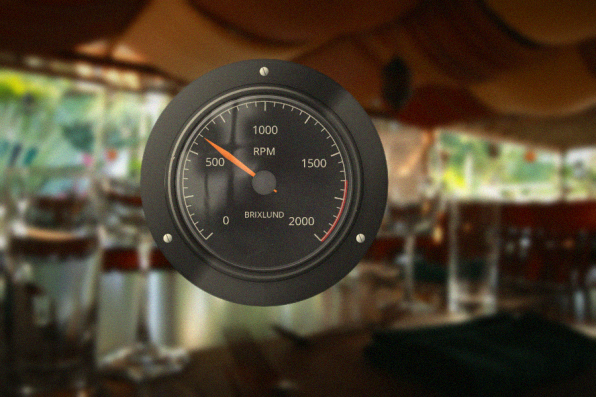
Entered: 600 rpm
